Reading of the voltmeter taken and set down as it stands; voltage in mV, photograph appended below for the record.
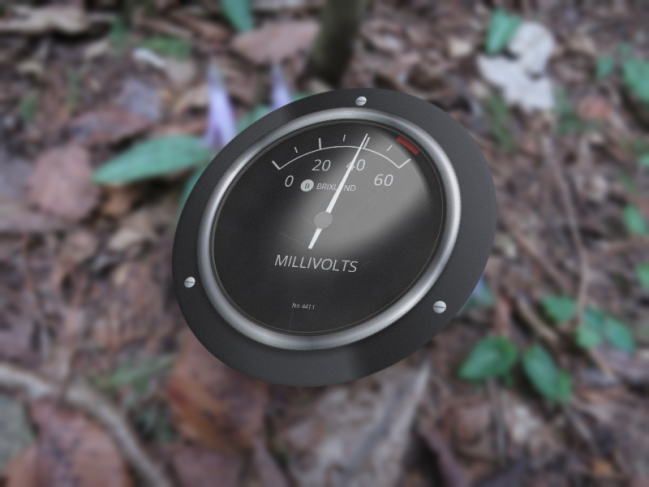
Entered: 40 mV
